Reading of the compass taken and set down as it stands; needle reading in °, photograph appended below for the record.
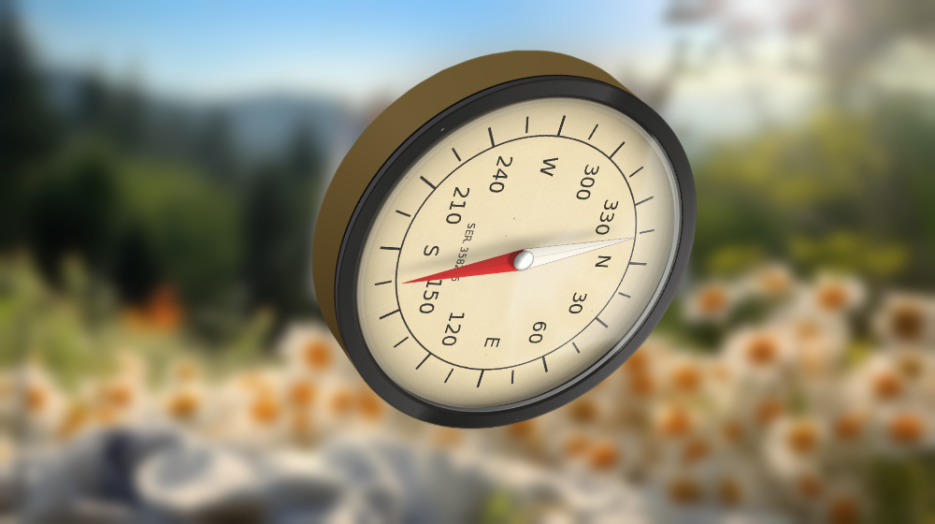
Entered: 165 °
